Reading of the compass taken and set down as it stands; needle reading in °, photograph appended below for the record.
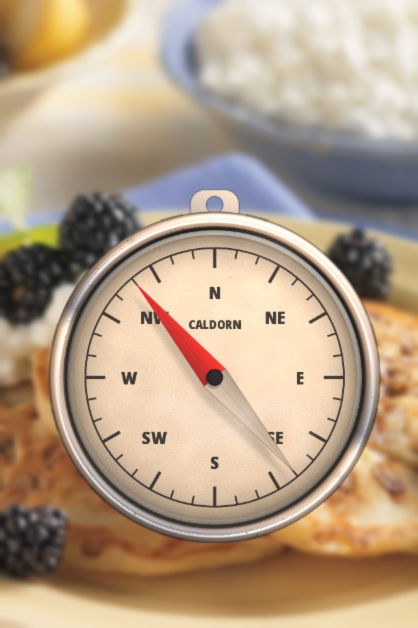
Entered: 320 °
